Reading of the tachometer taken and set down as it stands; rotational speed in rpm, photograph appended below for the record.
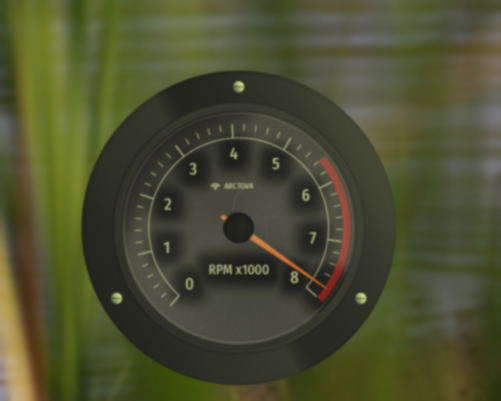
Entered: 7800 rpm
